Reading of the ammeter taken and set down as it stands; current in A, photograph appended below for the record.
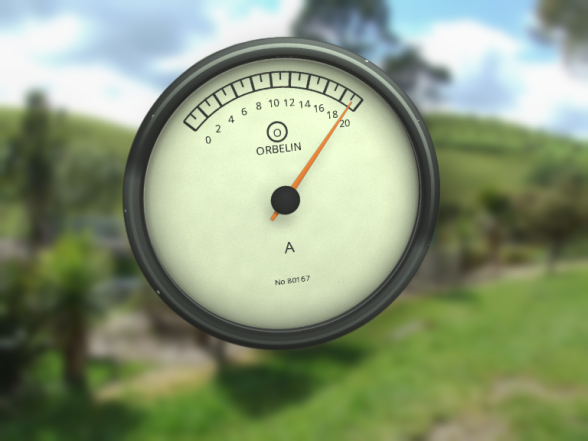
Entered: 19 A
